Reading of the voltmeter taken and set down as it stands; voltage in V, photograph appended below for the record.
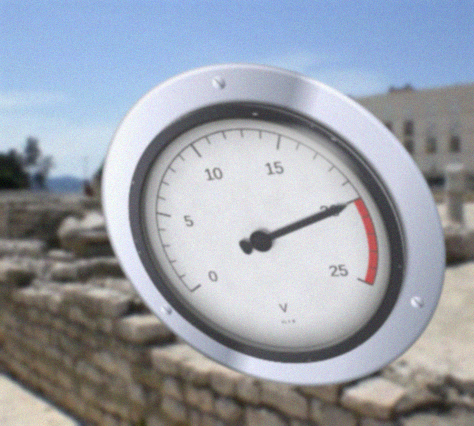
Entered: 20 V
